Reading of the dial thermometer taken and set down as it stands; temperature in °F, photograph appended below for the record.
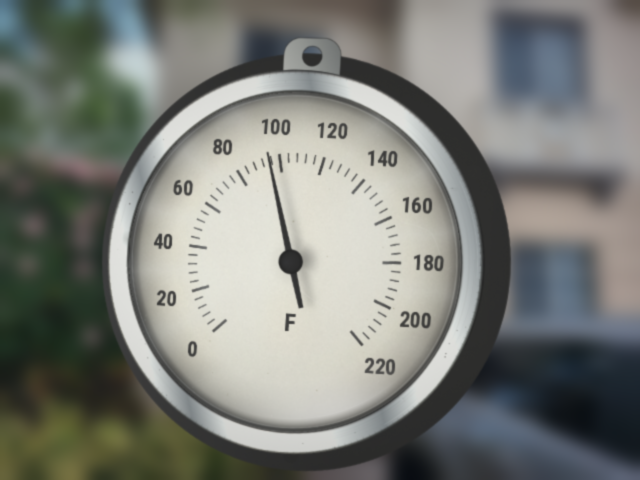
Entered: 96 °F
